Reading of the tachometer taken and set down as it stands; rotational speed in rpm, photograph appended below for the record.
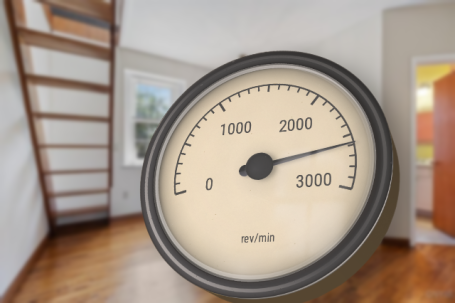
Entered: 2600 rpm
